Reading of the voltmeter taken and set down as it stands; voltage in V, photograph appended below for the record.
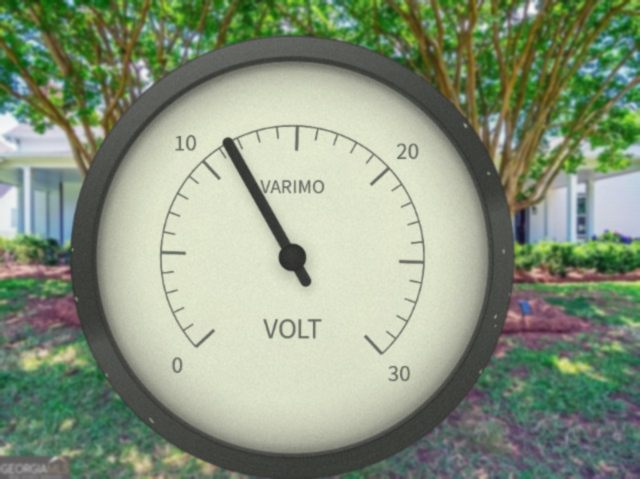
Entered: 11.5 V
